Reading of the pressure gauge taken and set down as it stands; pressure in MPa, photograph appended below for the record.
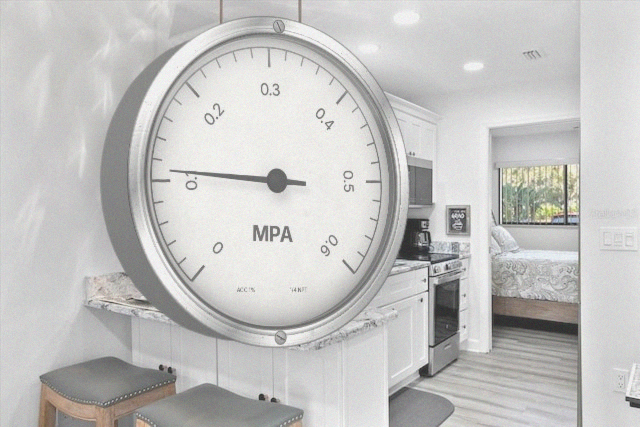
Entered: 0.11 MPa
